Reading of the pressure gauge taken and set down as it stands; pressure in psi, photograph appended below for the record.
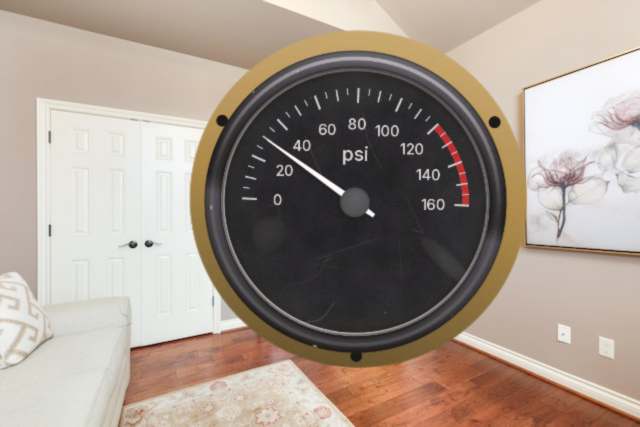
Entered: 30 psi
